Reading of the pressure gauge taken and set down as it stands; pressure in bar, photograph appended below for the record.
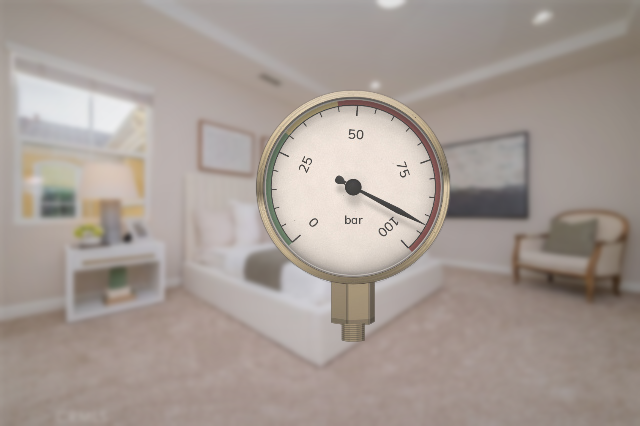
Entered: 92.5 bar
